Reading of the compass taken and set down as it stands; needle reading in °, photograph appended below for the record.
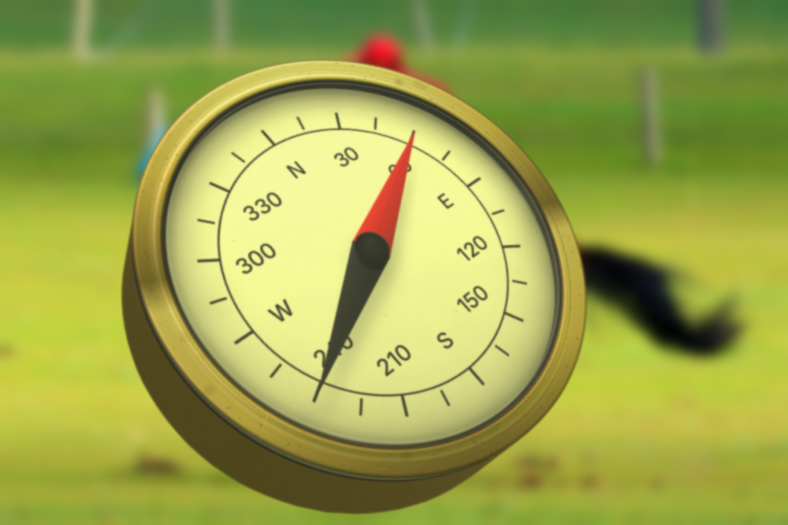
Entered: 60 °
